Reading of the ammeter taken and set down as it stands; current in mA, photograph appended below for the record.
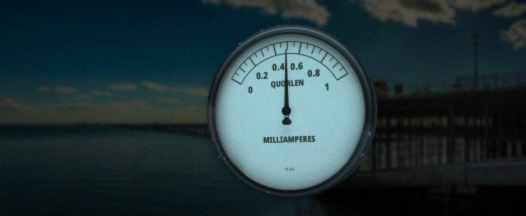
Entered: 0.5 mA
